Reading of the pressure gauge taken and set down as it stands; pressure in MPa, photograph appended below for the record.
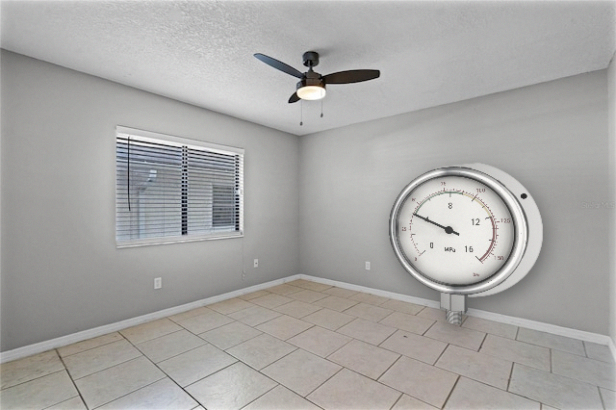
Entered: 4 MPa
